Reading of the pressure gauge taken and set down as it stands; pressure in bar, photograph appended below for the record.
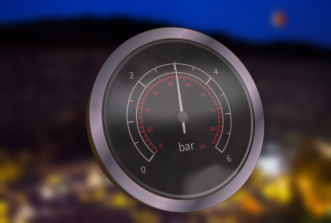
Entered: 3 bar
